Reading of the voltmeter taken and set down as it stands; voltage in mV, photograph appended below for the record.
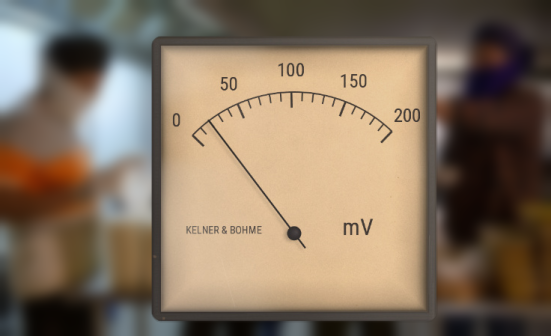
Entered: 20 mV
